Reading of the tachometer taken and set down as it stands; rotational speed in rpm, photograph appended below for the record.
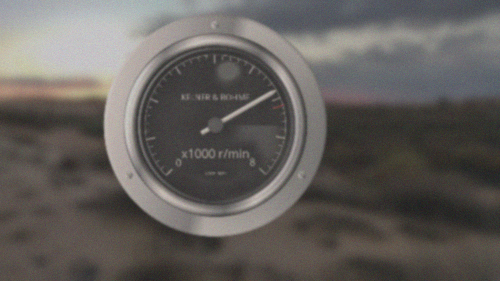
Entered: 5800 rpm
